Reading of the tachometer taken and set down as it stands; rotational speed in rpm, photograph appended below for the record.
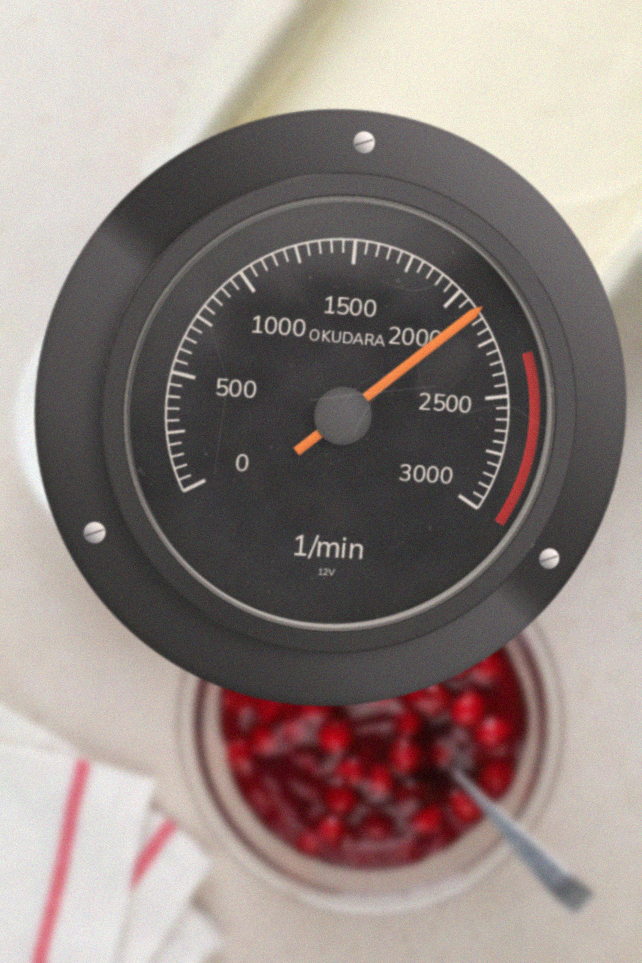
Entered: 2100 rpm
